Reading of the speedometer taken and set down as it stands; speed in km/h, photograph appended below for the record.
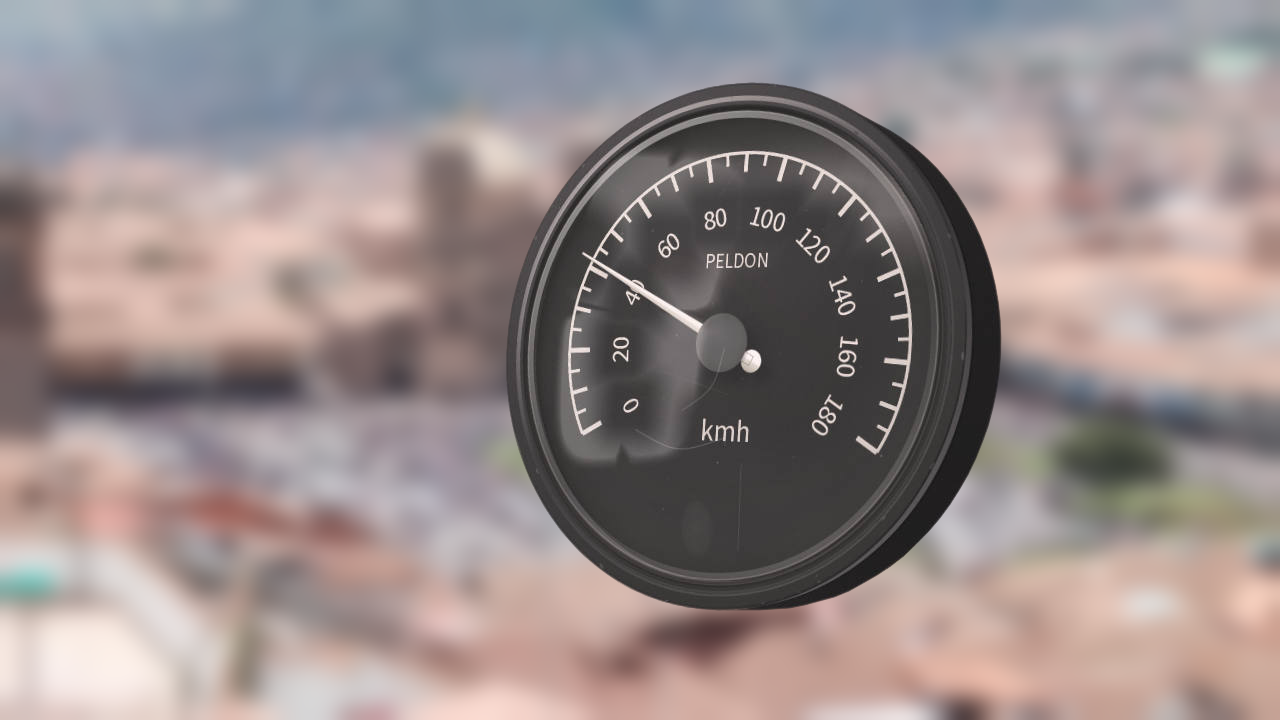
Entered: 42.5 km/h
